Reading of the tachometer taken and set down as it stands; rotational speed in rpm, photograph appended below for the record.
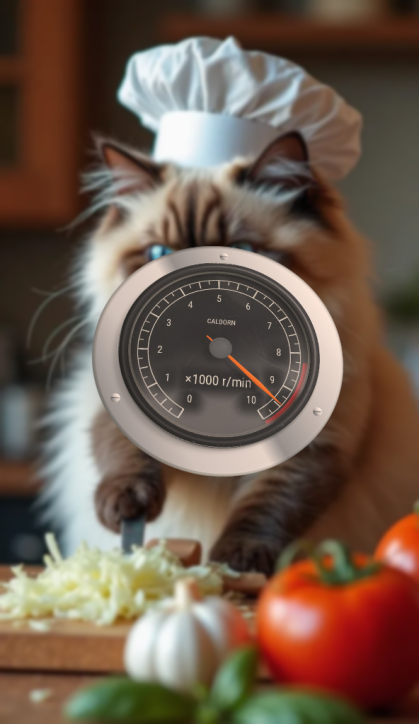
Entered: 9500 rpm
